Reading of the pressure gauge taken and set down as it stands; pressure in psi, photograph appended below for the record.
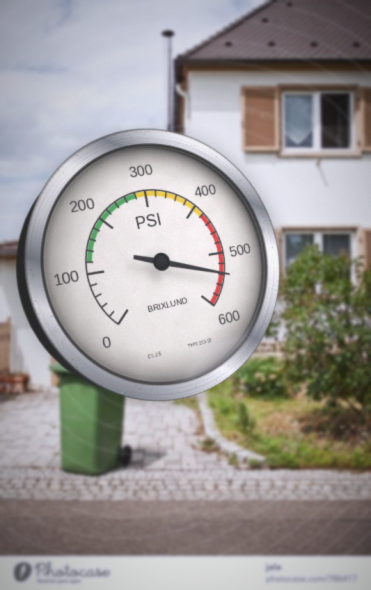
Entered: 540 psi
